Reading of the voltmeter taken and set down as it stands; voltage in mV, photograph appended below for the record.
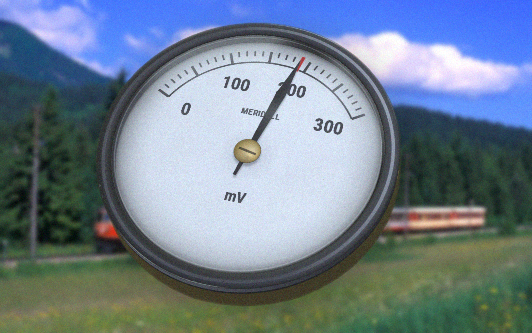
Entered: 190 mV
